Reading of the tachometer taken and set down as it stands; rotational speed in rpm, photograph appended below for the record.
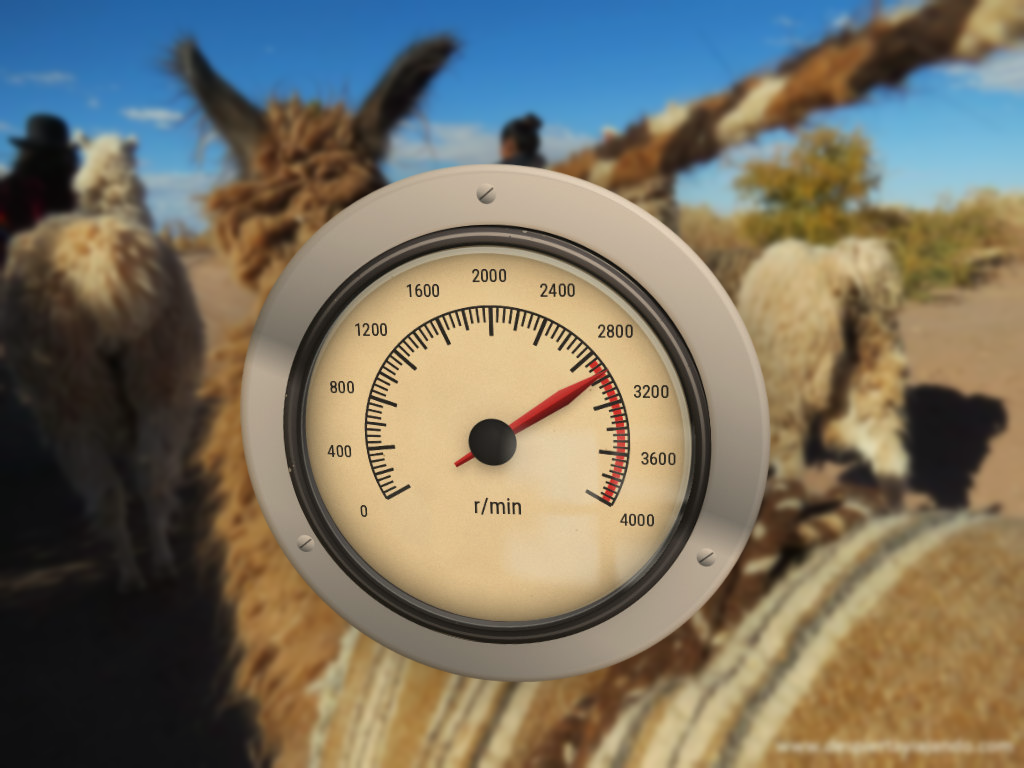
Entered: 2950 rpm
